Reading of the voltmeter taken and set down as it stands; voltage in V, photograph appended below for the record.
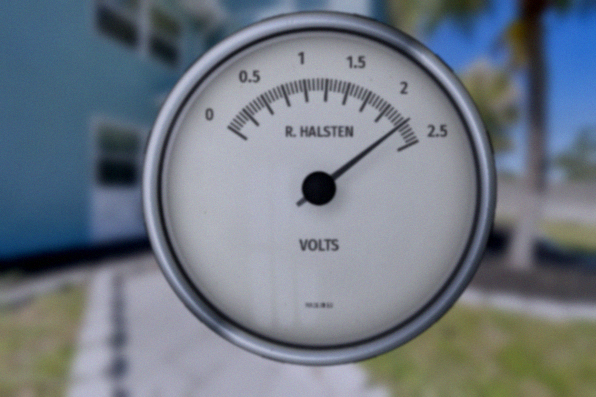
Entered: 2.25 V
